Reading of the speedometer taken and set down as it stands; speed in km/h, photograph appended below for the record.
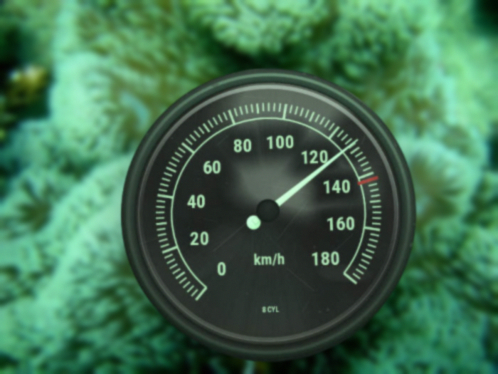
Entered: 128 km/h
